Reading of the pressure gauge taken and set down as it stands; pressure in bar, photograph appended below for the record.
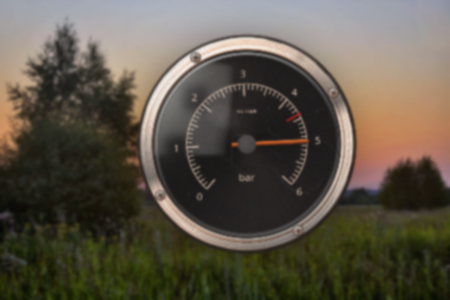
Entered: 5 bar
